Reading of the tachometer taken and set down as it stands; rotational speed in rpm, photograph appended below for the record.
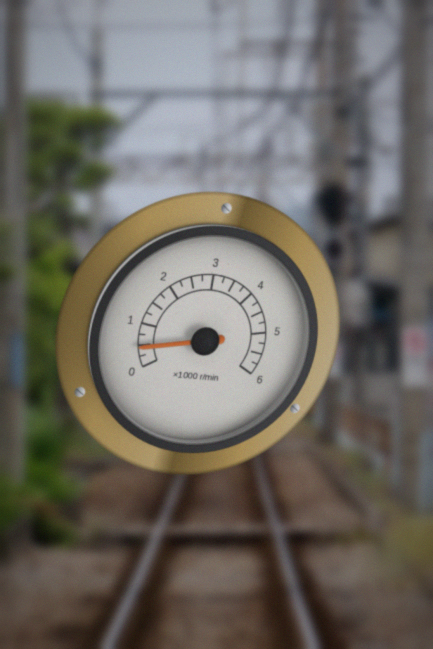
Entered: 500 rpm
